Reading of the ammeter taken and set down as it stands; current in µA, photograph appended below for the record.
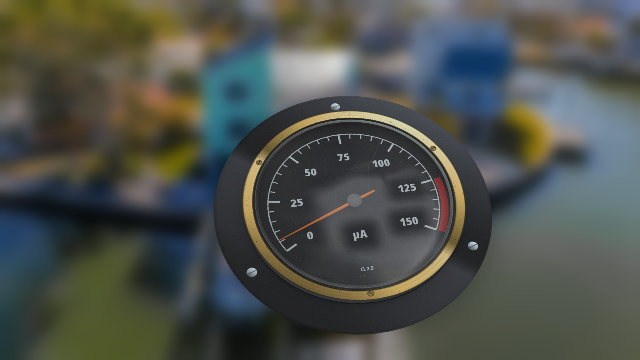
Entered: 5 µA
